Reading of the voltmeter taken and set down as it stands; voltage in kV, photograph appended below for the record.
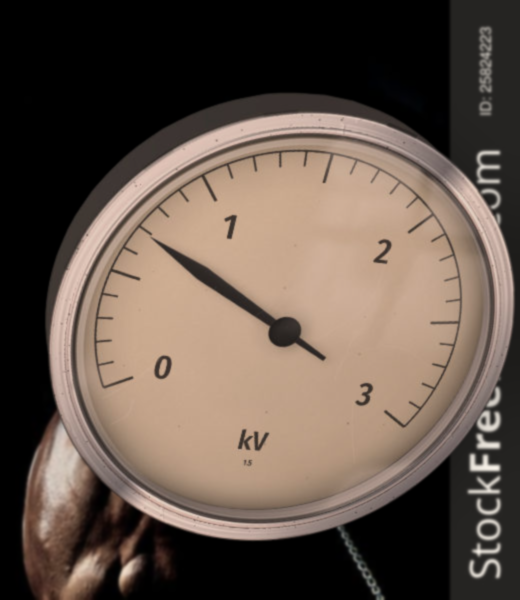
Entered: 0.7 kV
